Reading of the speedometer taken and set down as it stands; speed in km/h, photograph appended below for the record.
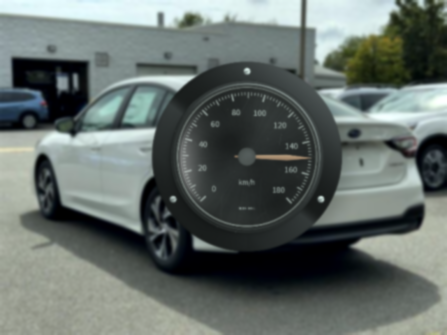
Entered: 150 km/h
